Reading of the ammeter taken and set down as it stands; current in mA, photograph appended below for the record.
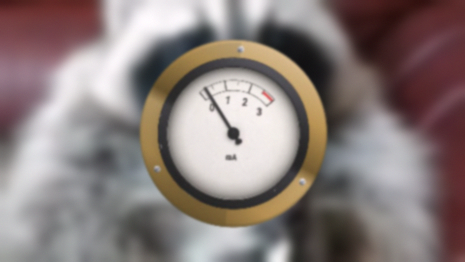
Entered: 0.25 mA
